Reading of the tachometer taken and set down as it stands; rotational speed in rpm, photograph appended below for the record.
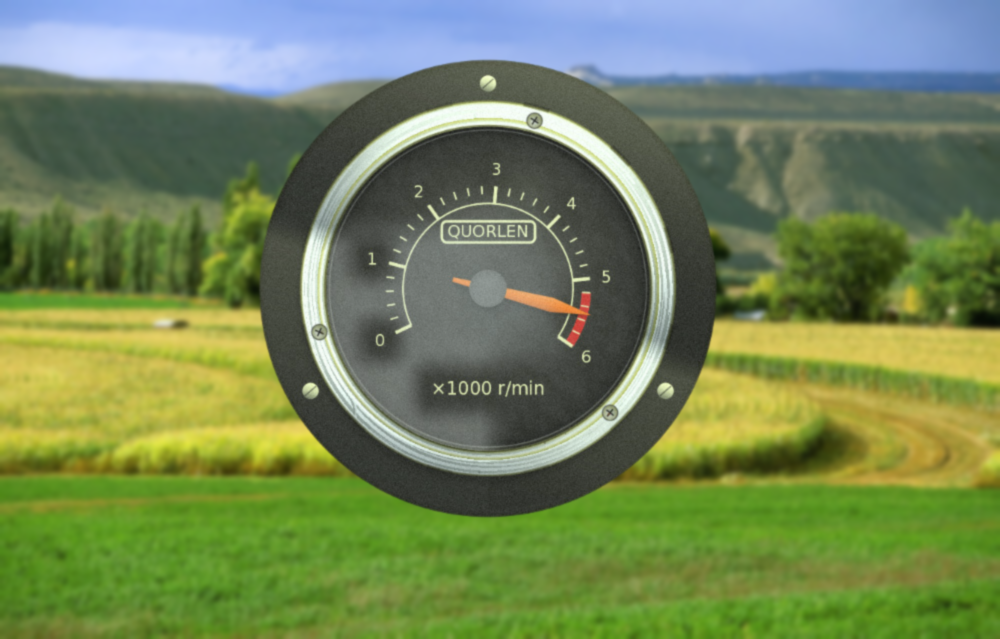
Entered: 5500 rpm
